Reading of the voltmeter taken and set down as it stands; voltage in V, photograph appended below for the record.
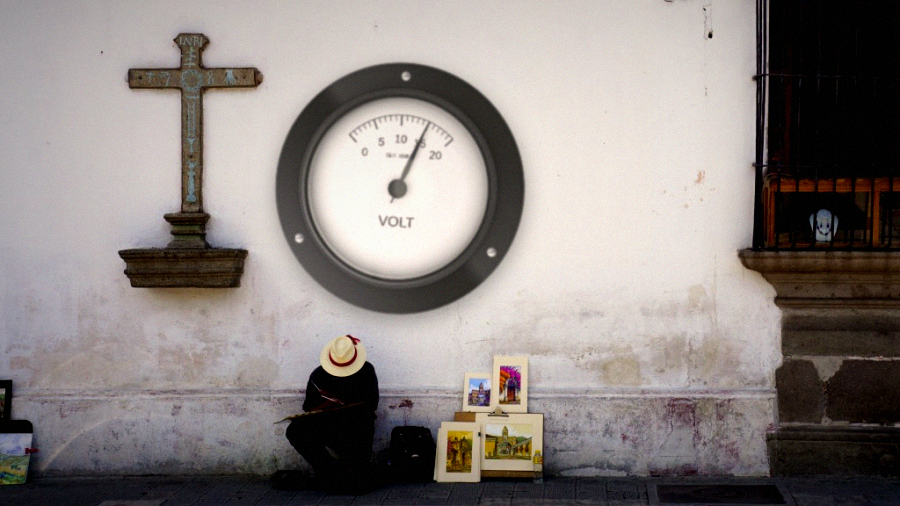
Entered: 15 V
